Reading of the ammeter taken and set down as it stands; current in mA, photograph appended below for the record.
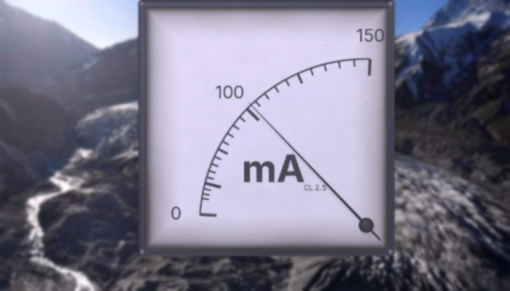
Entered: 102.5 mA
